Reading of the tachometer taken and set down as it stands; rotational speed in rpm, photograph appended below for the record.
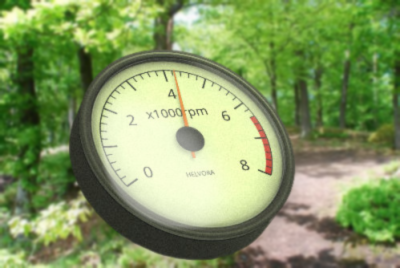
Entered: 4200 rpm
